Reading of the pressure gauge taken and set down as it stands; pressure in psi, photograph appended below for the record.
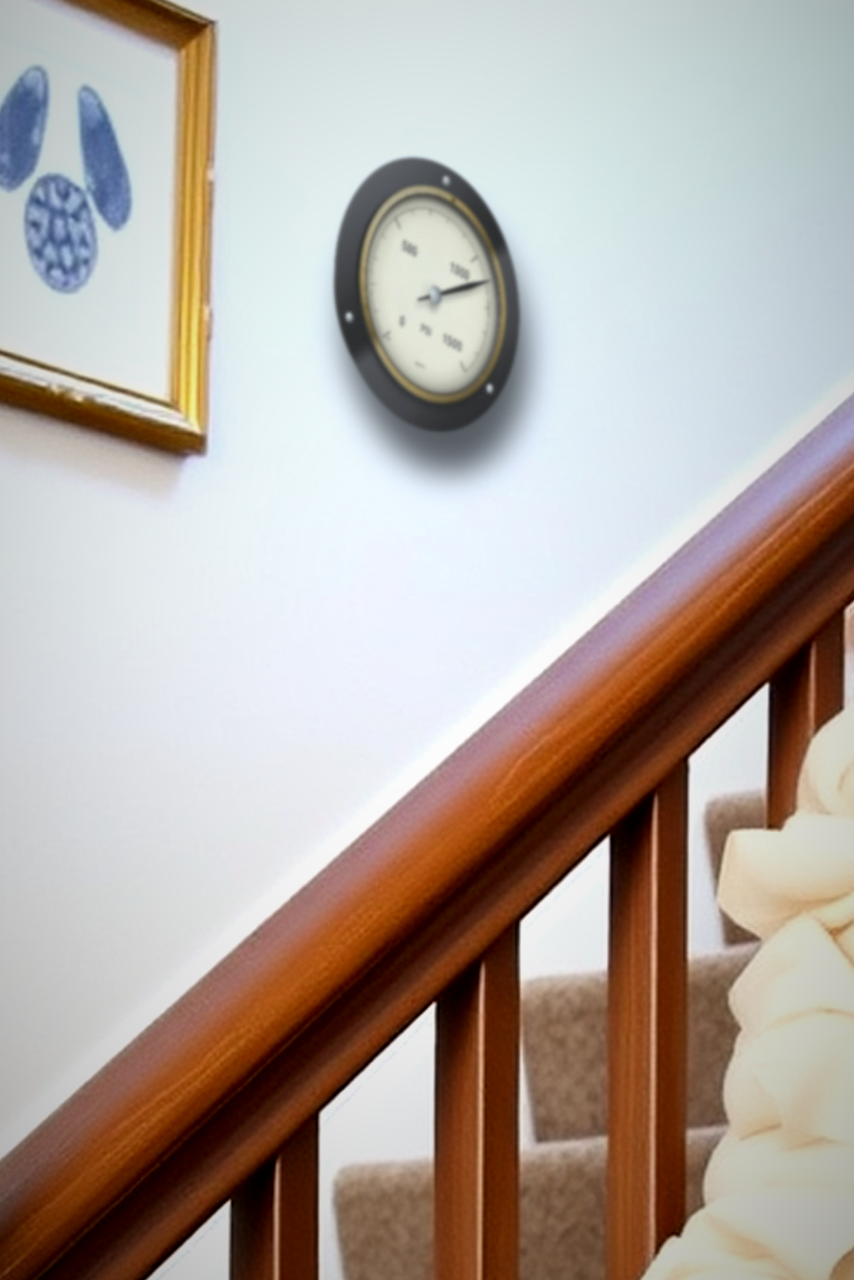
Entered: 1100 psi
